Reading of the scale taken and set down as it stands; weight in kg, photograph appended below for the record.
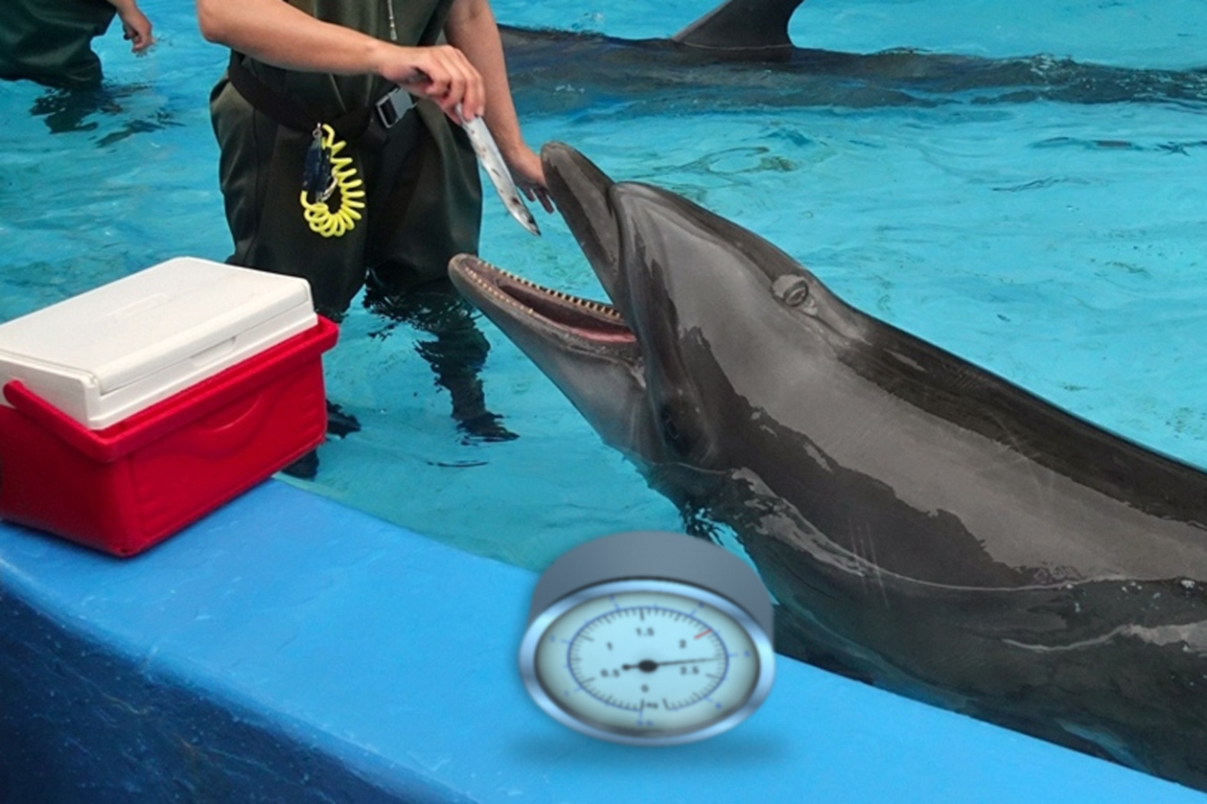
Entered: 2.25 kg
